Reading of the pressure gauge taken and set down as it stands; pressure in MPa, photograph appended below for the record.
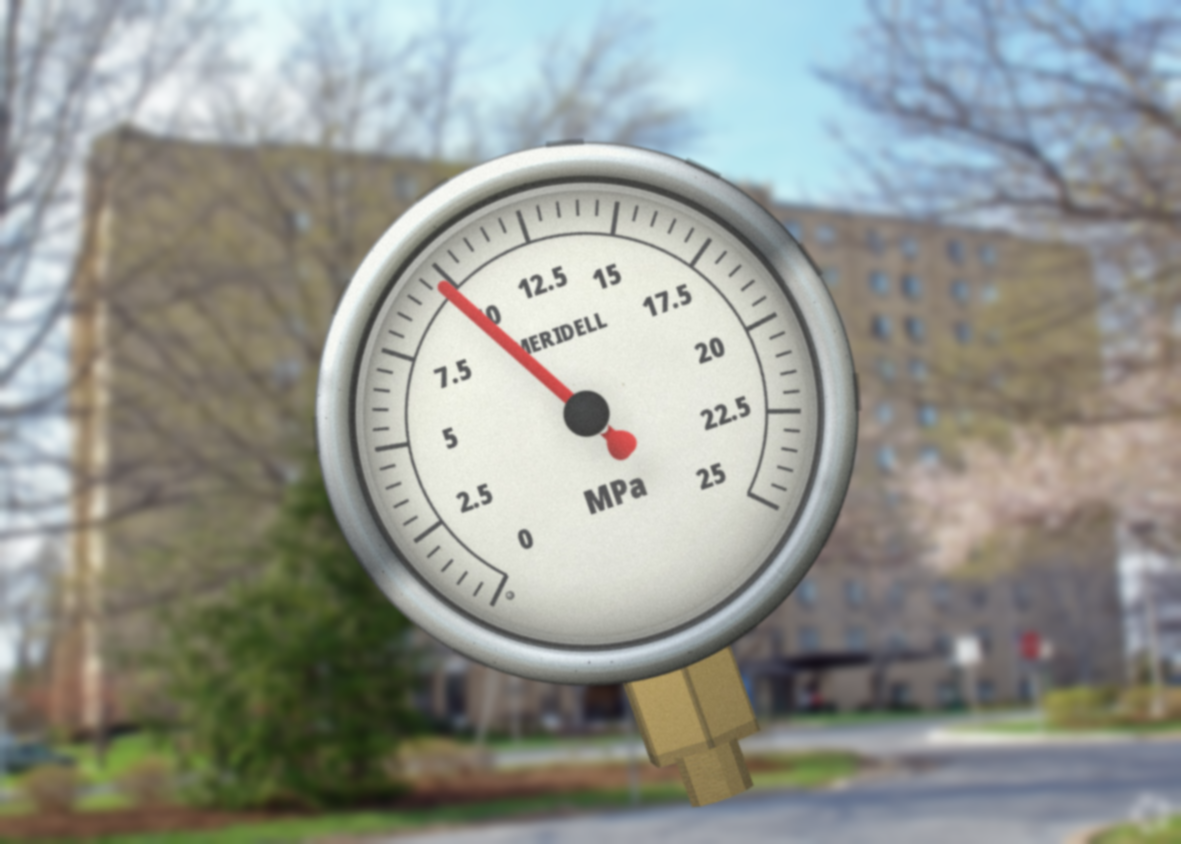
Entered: 9.75 MPa
